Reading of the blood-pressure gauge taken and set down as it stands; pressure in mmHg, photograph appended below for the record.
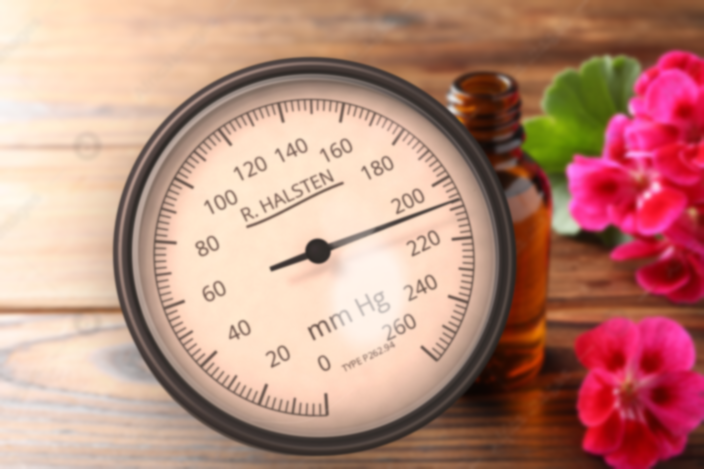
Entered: 208 mmHg
